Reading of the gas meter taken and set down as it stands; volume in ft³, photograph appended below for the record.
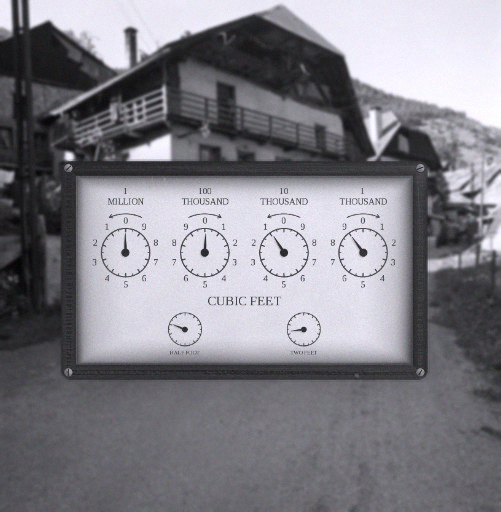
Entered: 900 ft³
